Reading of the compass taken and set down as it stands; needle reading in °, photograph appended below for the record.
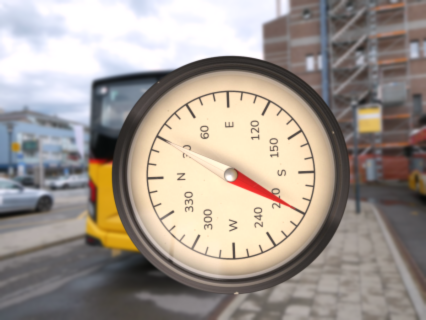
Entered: 210 °
